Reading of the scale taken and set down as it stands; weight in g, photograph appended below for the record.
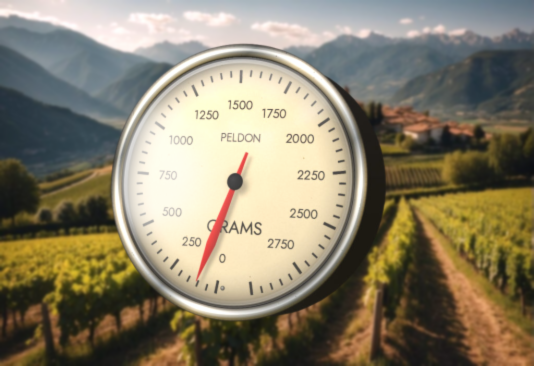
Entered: 100 g
